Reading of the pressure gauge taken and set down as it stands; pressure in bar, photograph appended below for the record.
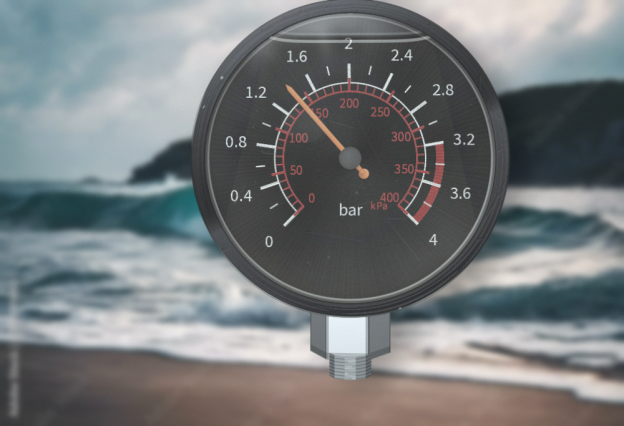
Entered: 1.4 bar
